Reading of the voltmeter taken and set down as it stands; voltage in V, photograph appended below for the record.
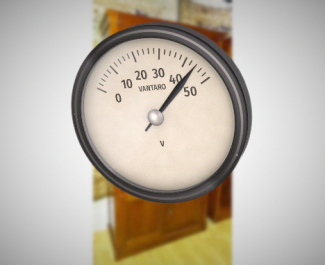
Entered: 44 V
